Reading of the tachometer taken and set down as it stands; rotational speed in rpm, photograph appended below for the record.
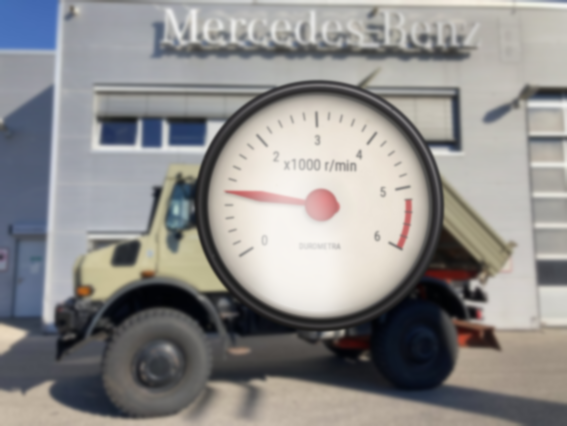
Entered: 1000 rpm
